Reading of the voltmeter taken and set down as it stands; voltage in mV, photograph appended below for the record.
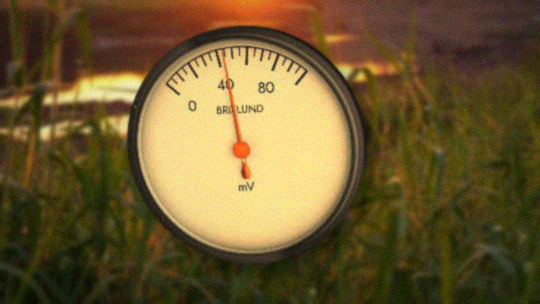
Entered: 45 mV
